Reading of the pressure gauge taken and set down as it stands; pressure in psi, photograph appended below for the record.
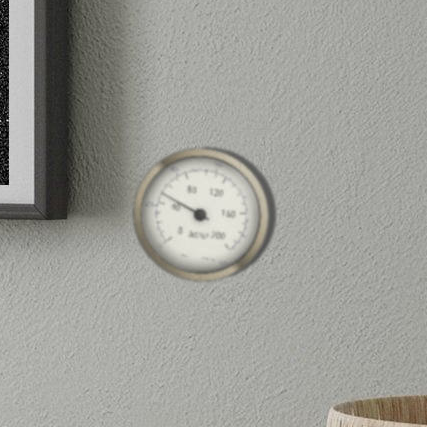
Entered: 50 psi
